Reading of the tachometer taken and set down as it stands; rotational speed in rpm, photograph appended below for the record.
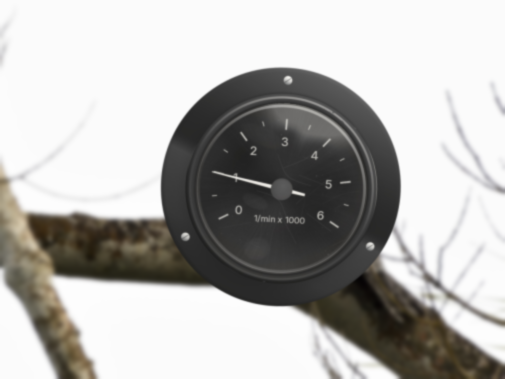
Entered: 1000 rpm
